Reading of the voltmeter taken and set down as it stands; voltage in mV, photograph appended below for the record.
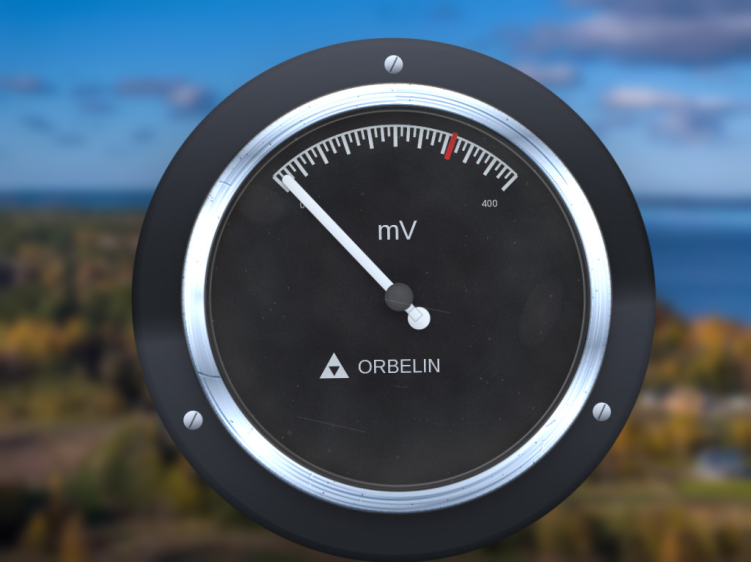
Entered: 10 mV
